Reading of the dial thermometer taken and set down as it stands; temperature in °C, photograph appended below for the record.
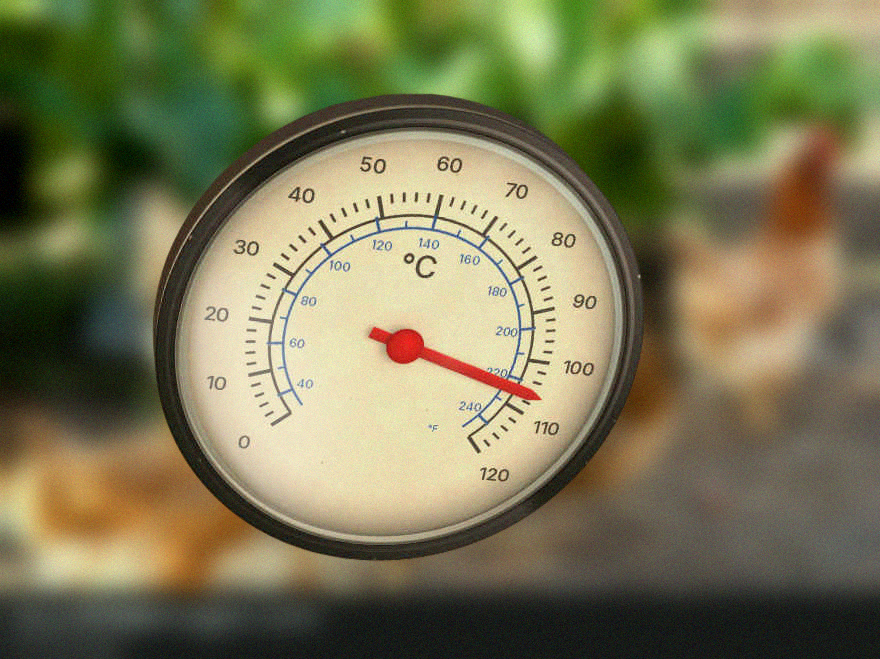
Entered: 106 °C
